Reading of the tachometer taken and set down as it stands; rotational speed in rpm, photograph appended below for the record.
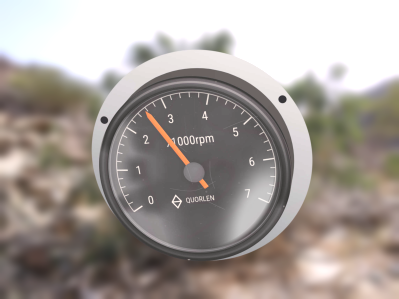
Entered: 2600 rpm
